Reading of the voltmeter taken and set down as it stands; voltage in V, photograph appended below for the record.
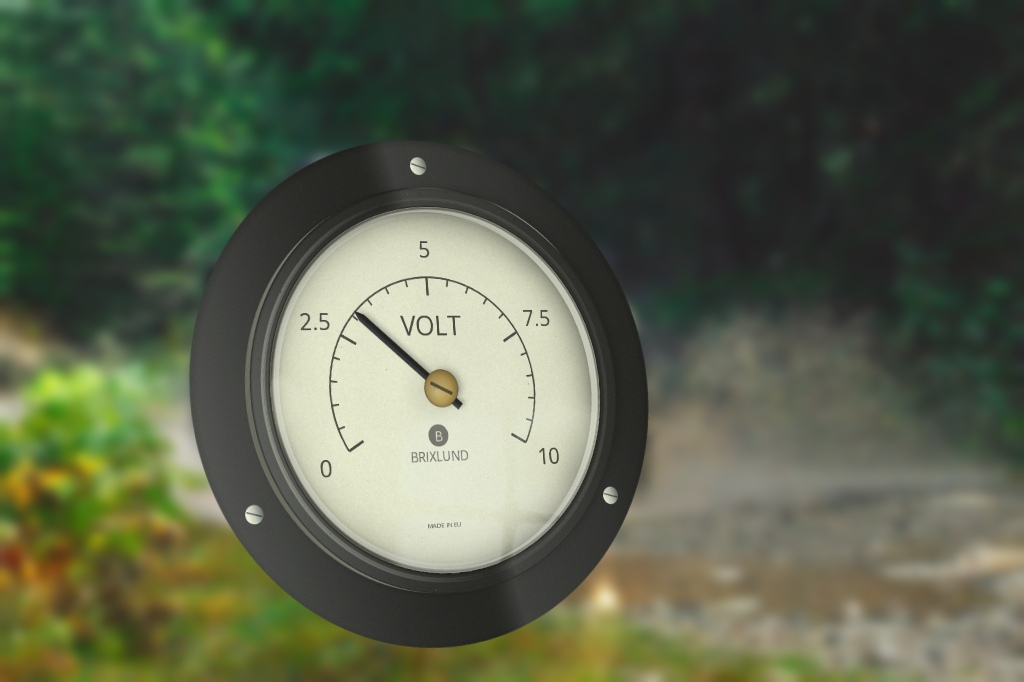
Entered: 3 V
